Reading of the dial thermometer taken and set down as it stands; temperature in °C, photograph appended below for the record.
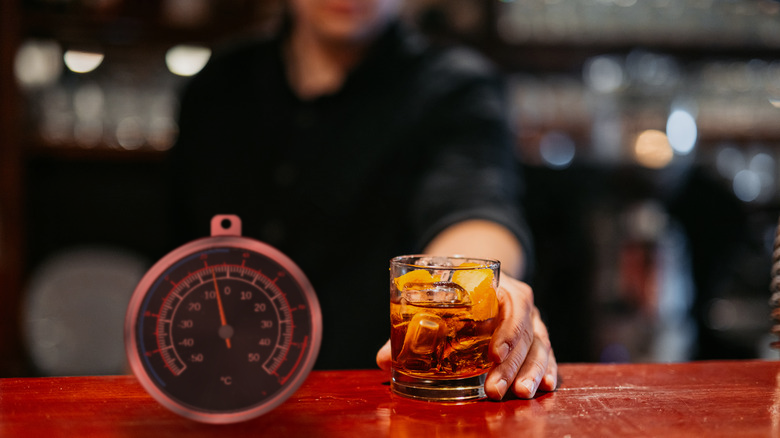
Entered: -5 °C
